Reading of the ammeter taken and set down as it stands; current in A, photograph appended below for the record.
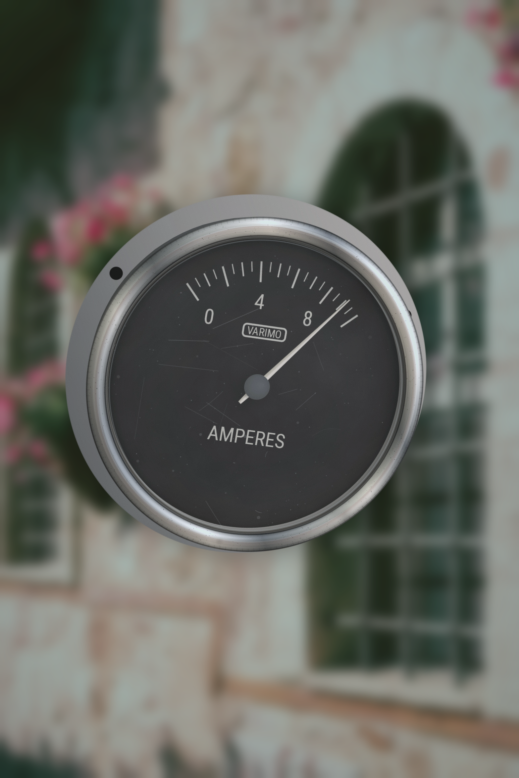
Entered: 9 A
